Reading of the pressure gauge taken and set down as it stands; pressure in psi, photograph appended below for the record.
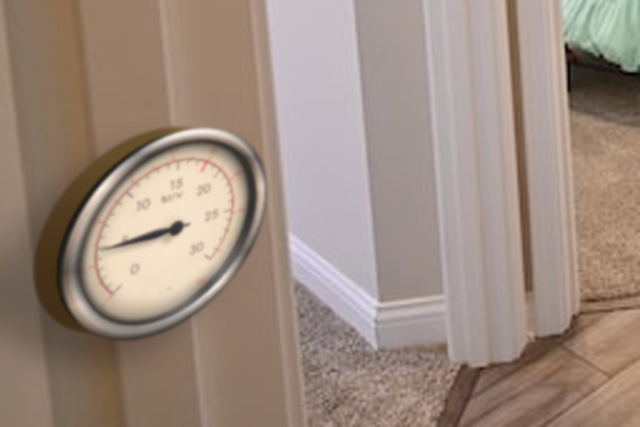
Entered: 5 psi
